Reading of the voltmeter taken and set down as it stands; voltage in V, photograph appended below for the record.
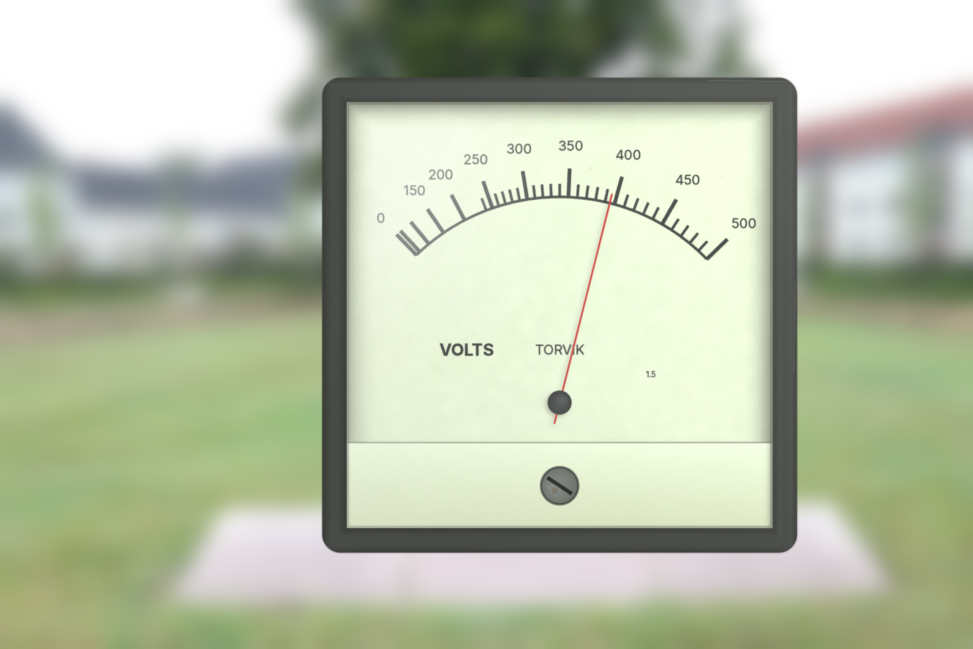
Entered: 395 V
